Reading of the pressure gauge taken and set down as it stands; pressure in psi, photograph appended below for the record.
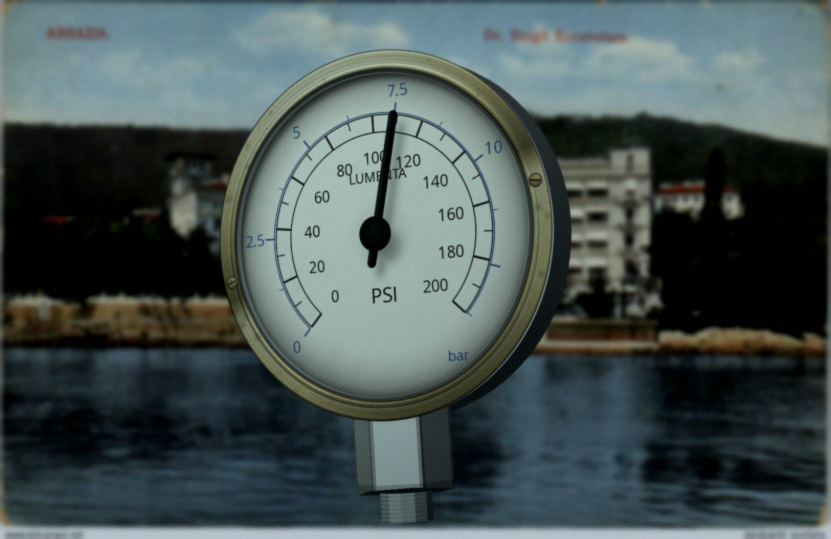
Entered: 110 psi
